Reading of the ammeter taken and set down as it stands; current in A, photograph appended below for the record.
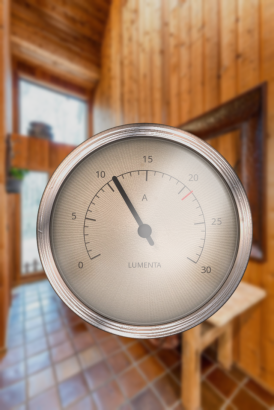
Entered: 11 A
